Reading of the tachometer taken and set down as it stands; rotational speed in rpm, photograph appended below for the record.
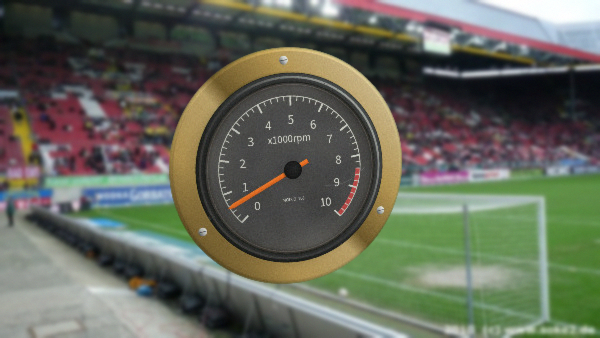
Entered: 600 rpm
